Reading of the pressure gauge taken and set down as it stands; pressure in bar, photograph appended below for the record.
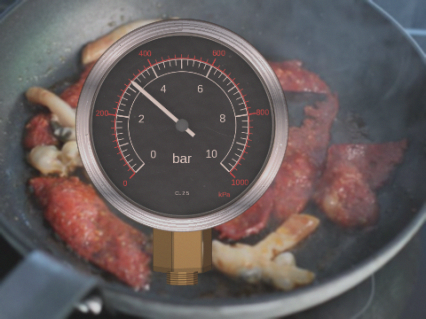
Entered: 3.2 bar
